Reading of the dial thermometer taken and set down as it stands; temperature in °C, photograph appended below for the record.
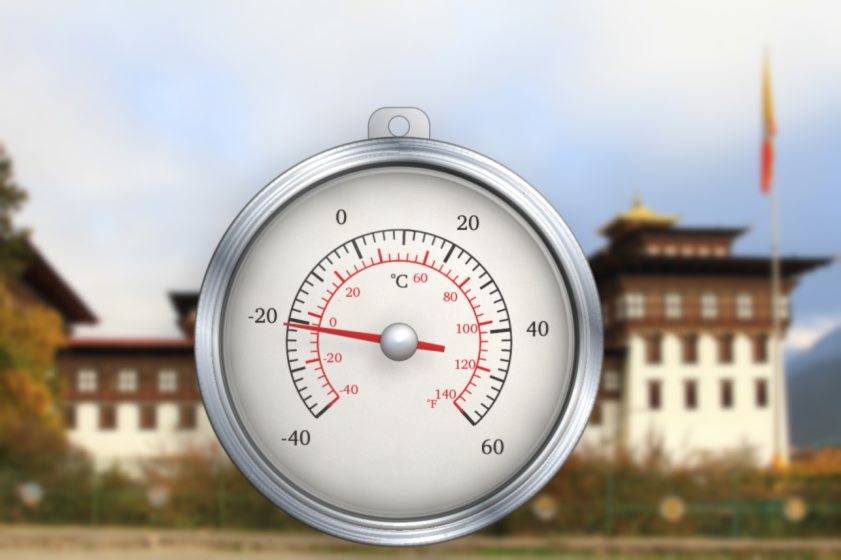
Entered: -21 °C
